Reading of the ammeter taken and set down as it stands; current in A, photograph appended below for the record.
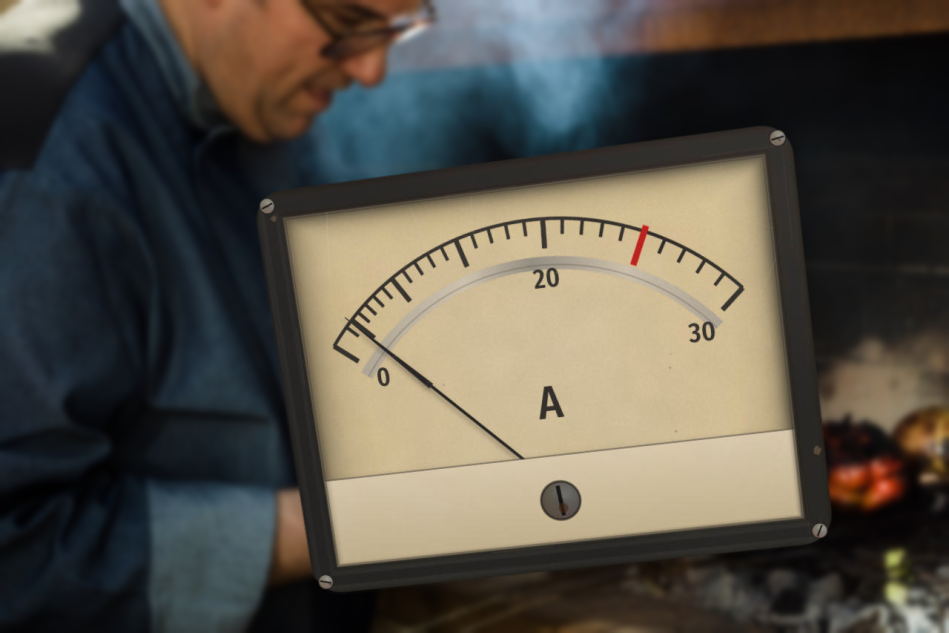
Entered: 5 A
